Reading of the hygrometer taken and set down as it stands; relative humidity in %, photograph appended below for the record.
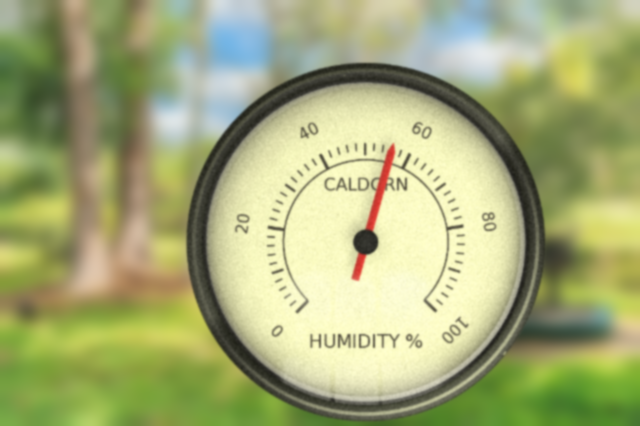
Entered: 56 %
